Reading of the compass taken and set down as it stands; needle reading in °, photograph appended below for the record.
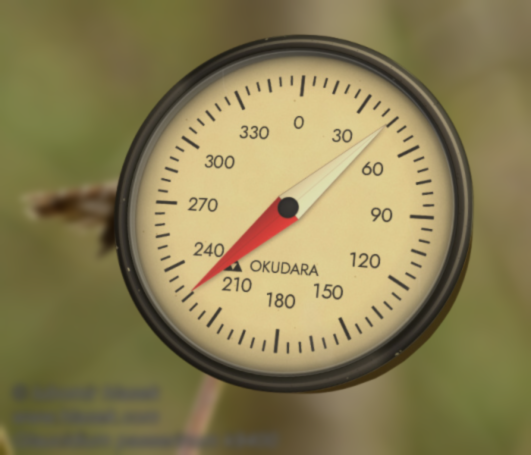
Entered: 225 °
